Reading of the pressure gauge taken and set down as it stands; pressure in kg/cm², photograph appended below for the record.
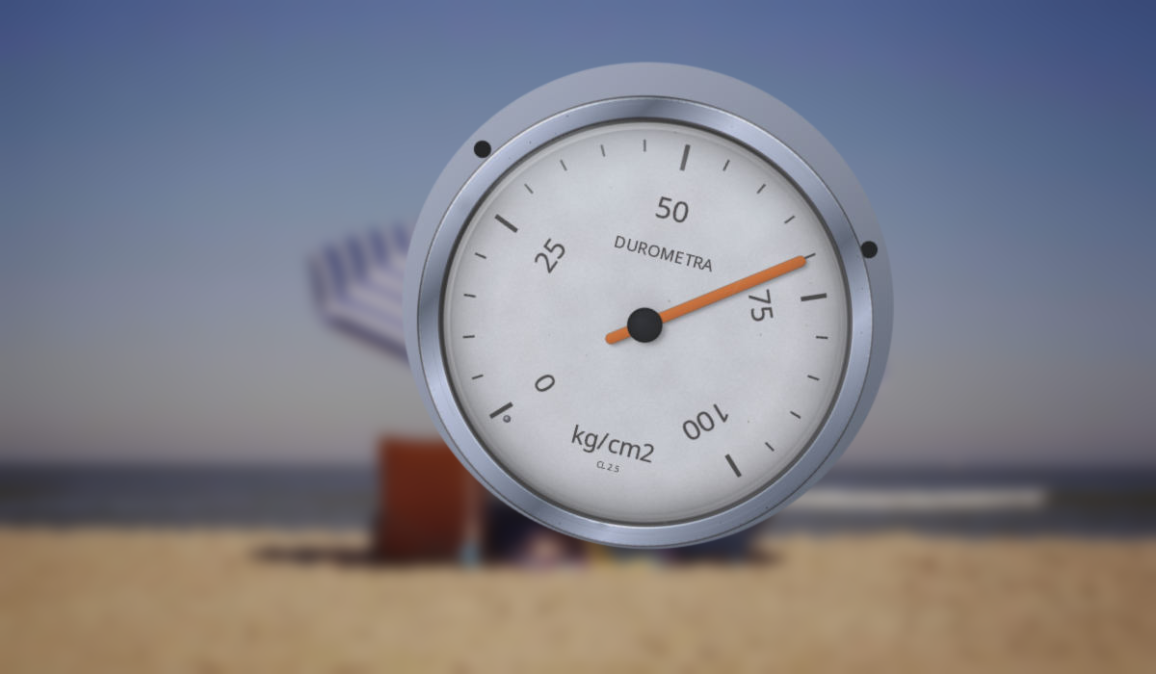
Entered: 70 kg/cm²
